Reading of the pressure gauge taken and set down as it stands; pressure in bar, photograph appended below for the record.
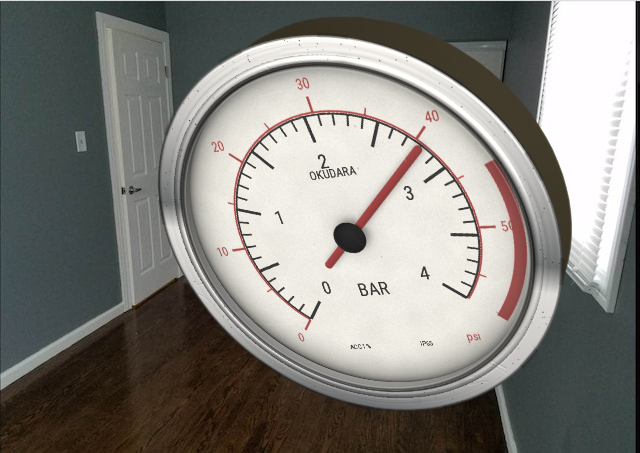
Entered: 2.8 bar
